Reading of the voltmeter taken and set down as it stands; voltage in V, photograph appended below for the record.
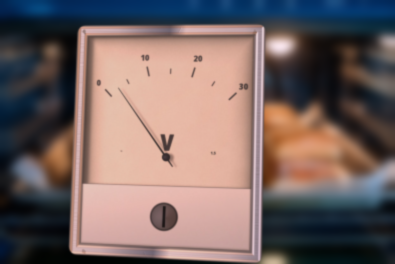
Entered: 2.5 V
